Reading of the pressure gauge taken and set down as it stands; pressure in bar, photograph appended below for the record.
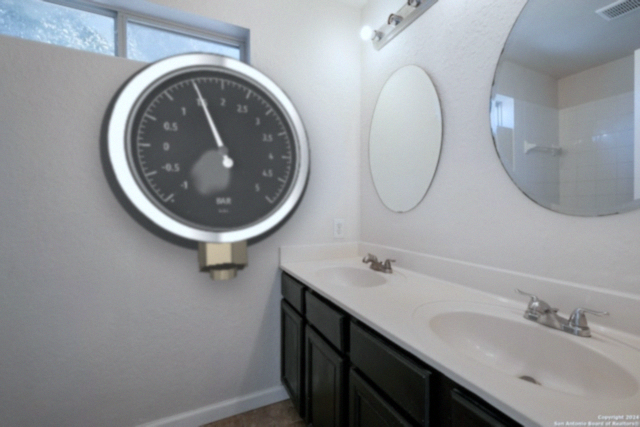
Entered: 1.5 bar
